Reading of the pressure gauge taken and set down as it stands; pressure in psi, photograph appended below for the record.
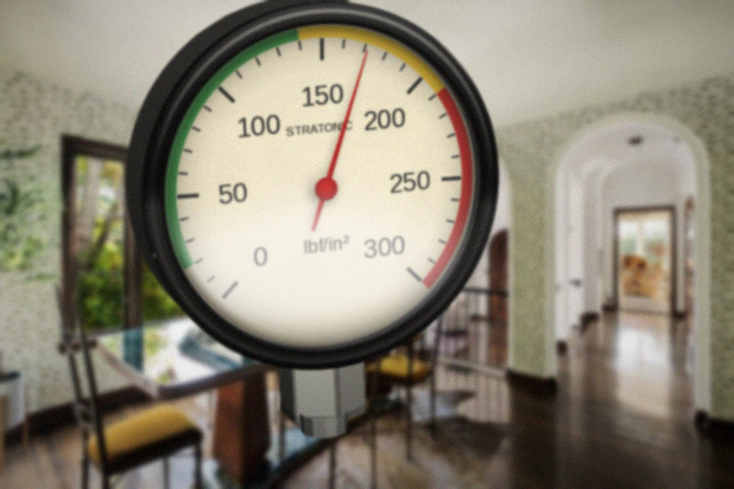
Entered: 170 psi
